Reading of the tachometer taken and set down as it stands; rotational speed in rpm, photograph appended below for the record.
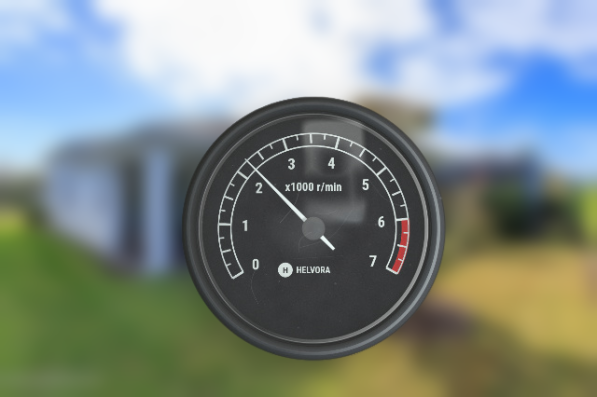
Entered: 2250 rpm
